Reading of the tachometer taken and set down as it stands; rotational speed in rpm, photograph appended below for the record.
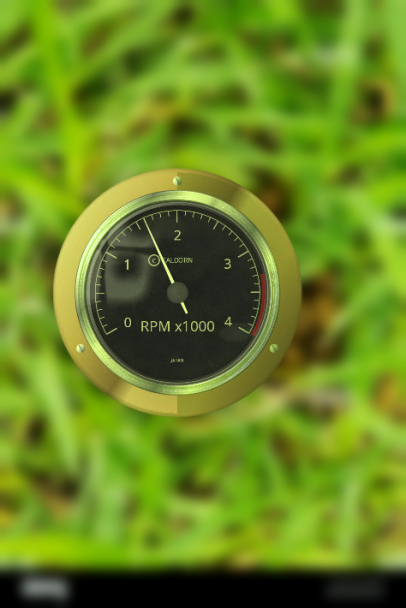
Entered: 1600 rpm
